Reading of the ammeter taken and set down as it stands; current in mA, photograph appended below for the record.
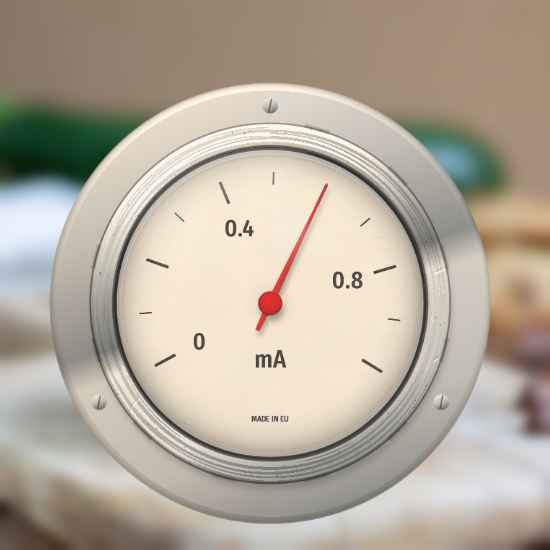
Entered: 0.6 mA
